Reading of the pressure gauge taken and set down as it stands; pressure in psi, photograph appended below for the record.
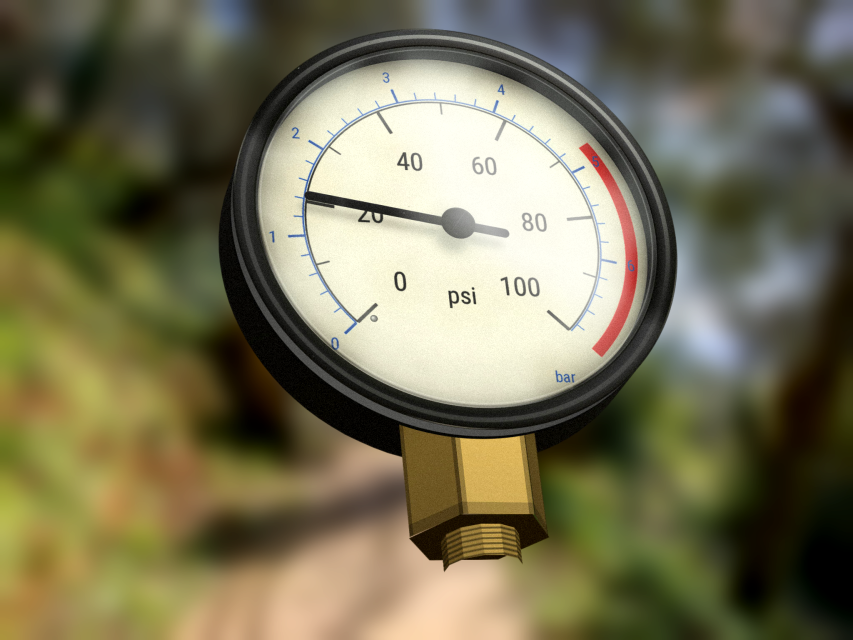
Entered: 20 psi
